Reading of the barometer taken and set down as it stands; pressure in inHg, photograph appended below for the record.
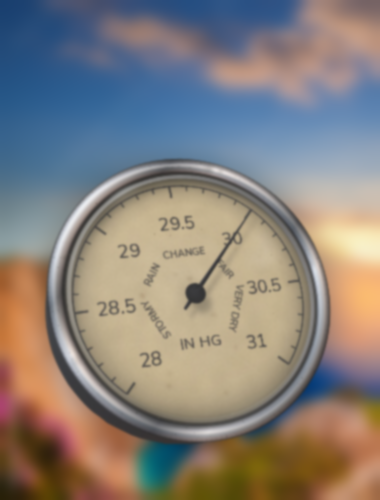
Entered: 30 inHg
